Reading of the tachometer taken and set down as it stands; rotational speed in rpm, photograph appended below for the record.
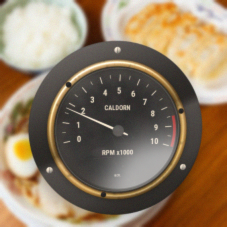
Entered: 1750 rpm
